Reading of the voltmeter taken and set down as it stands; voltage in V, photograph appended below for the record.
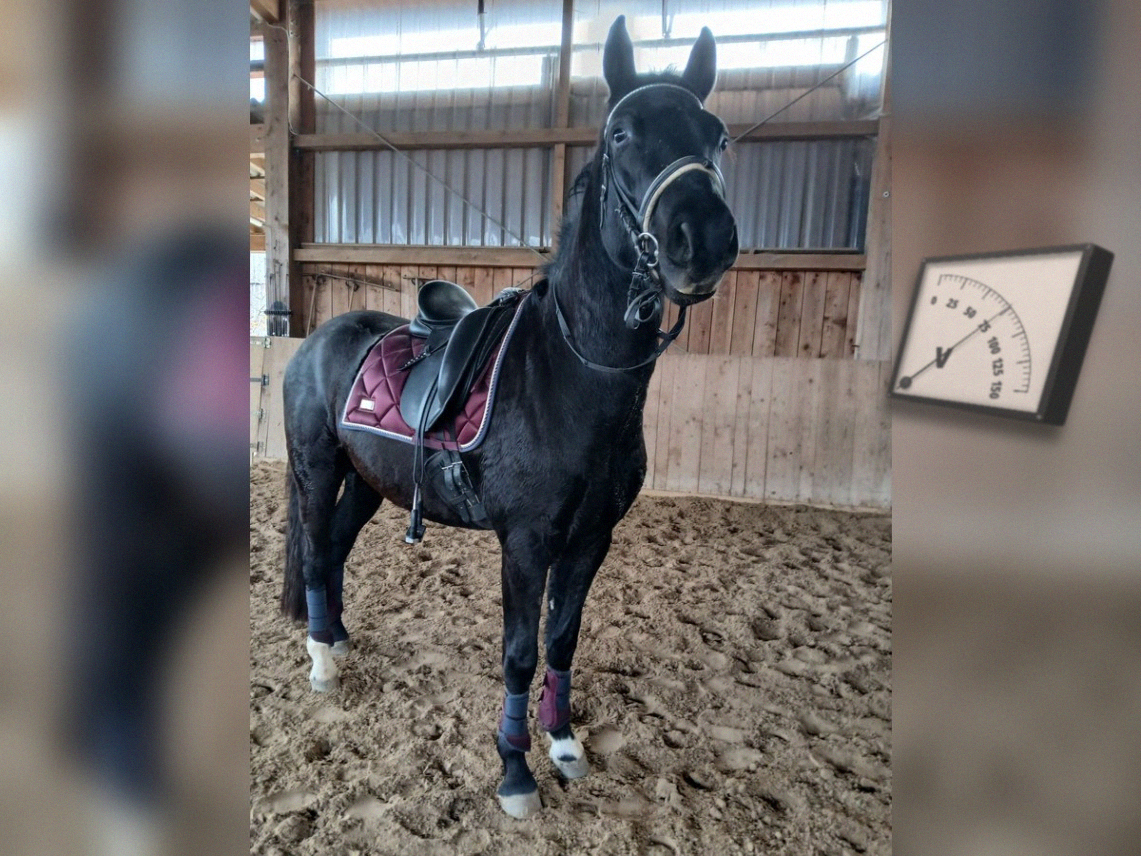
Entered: 75 V
